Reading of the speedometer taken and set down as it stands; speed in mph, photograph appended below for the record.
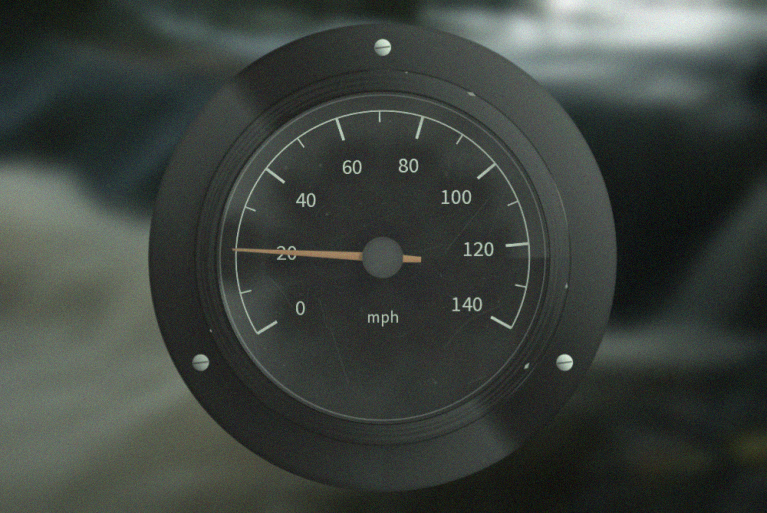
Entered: 20 mph
